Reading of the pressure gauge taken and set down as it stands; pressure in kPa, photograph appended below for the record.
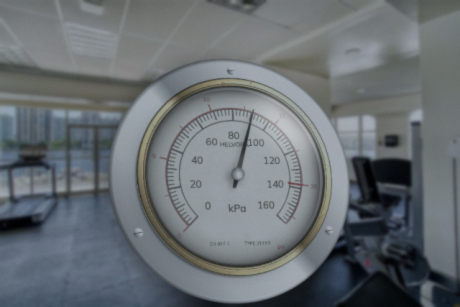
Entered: 90 kPa
